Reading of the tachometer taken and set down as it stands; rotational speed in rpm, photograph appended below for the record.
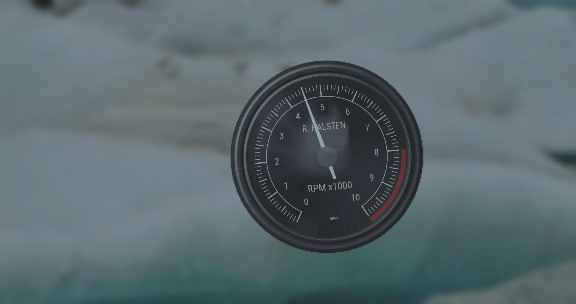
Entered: 4500 rpm
